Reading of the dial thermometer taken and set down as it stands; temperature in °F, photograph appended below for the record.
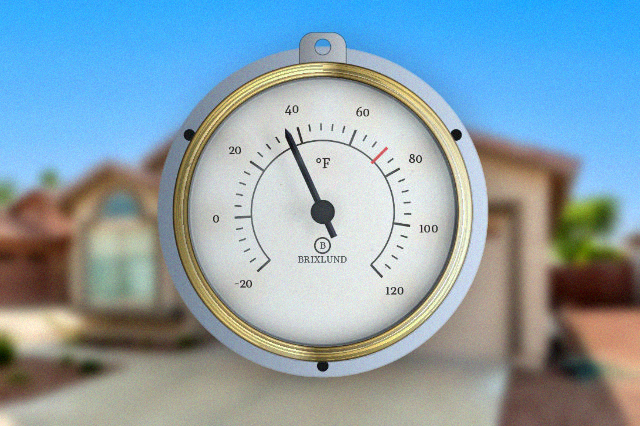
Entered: 36 °F
